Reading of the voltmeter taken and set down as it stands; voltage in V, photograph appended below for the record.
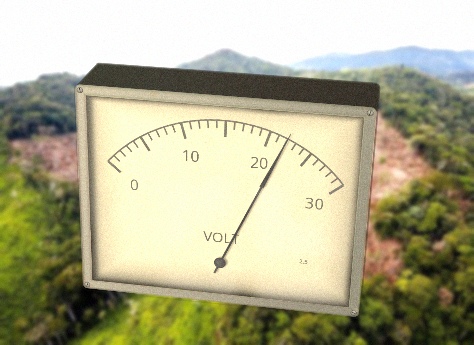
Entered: 22 V
